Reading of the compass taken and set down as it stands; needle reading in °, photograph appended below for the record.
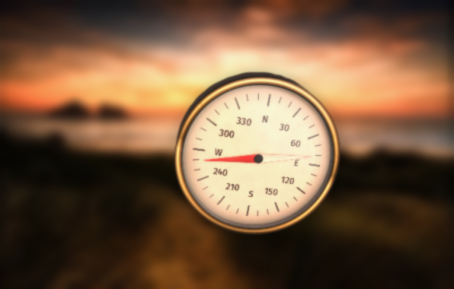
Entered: 260 °
